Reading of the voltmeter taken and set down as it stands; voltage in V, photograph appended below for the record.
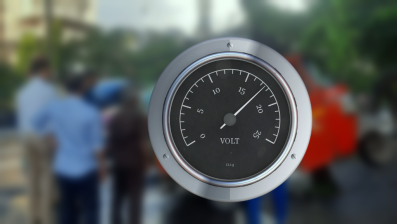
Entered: 17.5 V
